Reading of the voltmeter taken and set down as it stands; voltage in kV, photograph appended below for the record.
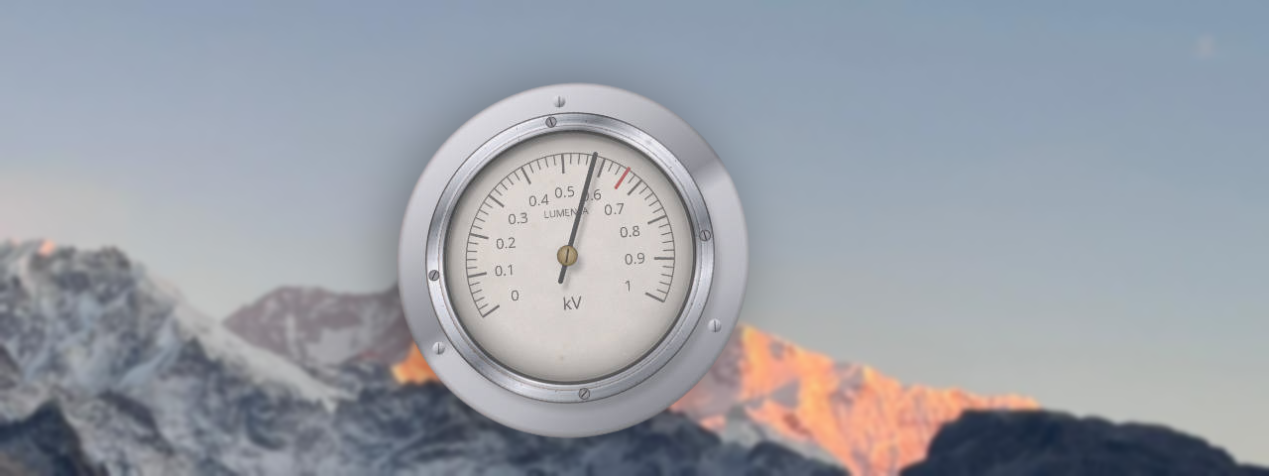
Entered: 0.58 kV
